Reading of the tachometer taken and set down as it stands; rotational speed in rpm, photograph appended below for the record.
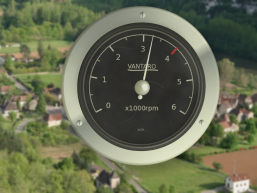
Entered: 3250 rpm
